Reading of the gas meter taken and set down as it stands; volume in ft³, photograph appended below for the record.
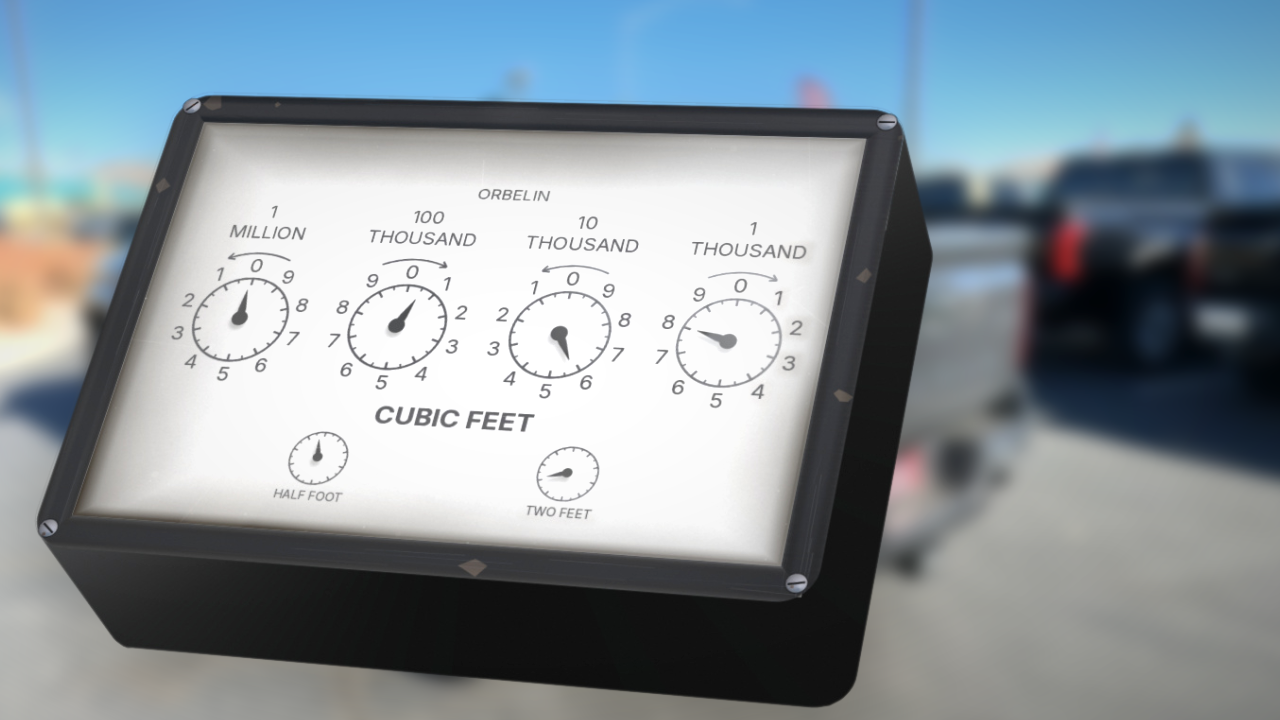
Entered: 5800 ft³
